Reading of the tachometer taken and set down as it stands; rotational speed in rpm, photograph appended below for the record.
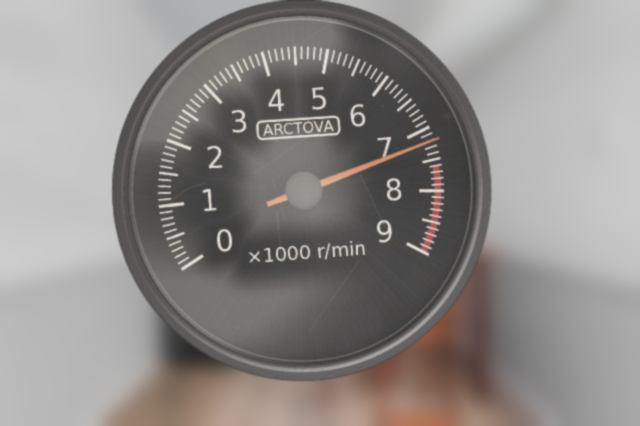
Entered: 7200 rpm
